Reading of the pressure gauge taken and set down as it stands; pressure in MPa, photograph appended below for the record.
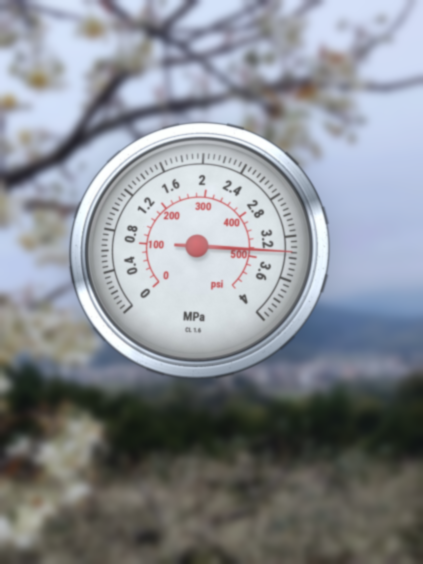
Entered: 3.35 MPa
